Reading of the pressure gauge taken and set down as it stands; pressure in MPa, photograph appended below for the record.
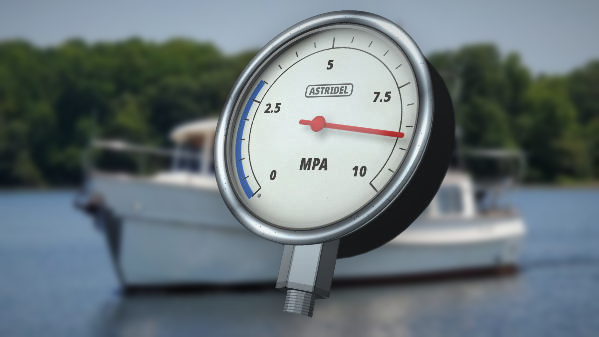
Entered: 8.75 MPa
